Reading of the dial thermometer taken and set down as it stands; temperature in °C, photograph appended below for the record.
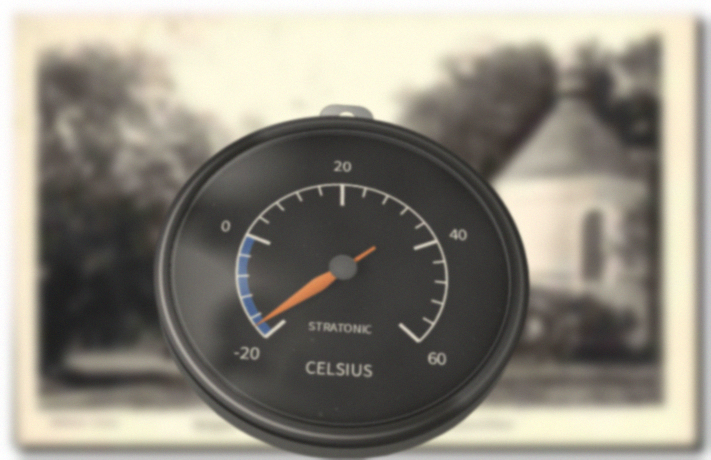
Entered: -18 °C
